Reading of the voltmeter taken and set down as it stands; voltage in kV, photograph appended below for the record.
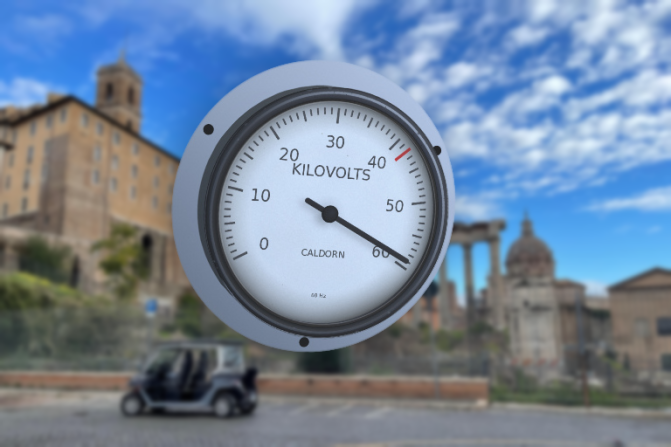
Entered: 59 kV
